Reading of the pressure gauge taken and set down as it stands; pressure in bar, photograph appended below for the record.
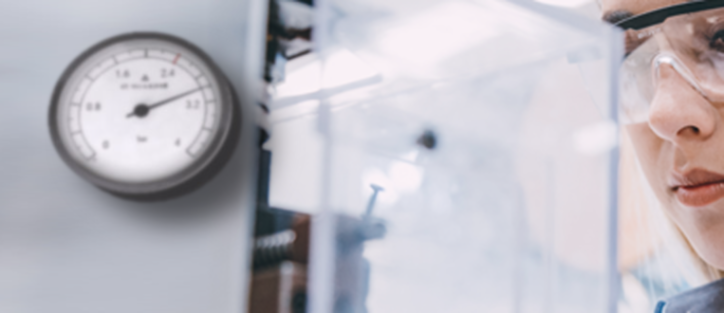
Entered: 3 bar
